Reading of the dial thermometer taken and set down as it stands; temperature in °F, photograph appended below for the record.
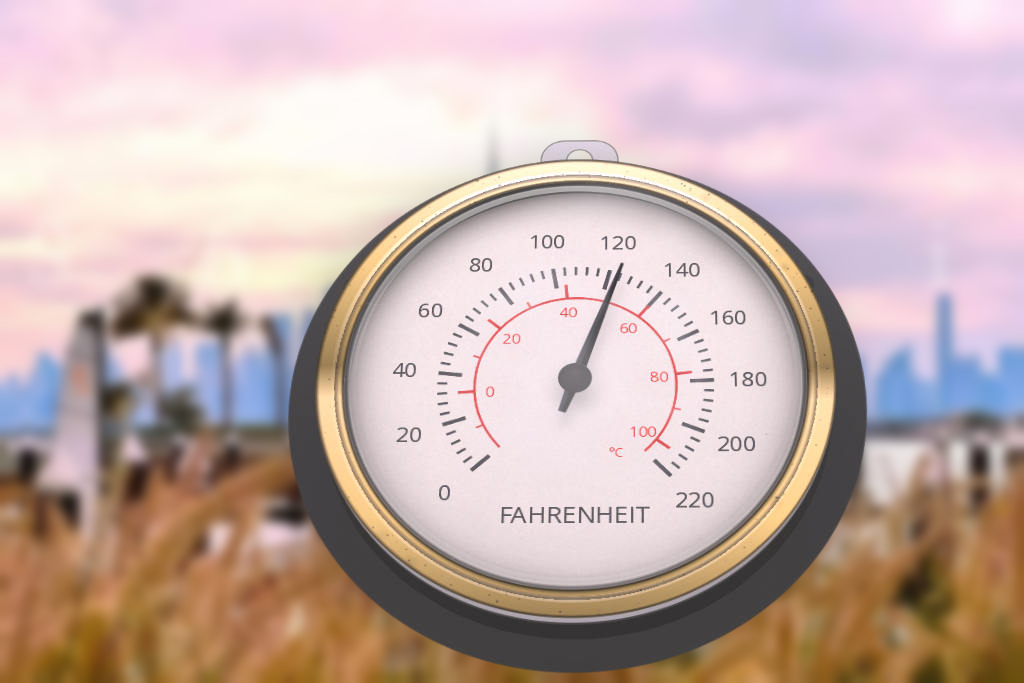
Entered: 124 °F
